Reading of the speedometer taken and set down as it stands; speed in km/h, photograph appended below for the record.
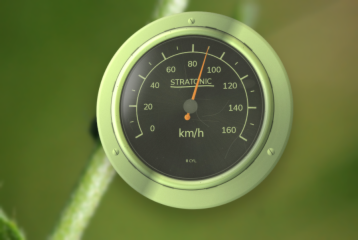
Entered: 90 km/h
